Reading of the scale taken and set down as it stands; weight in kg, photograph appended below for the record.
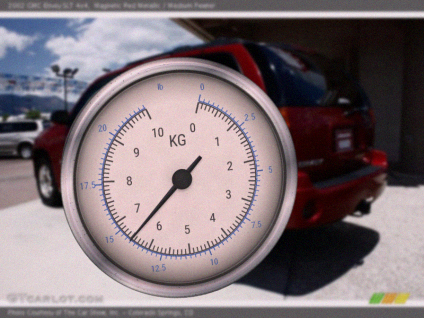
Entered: 6.5 kg
